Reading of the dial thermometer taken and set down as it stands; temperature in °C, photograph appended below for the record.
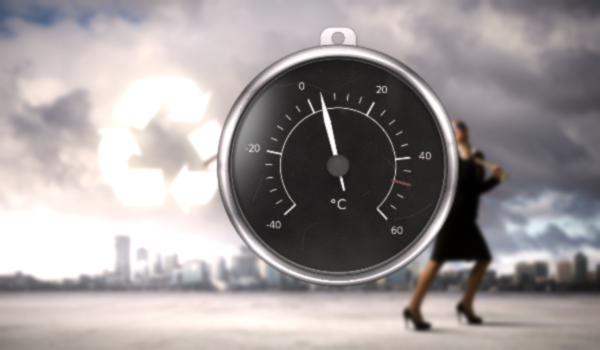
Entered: 4 °C
